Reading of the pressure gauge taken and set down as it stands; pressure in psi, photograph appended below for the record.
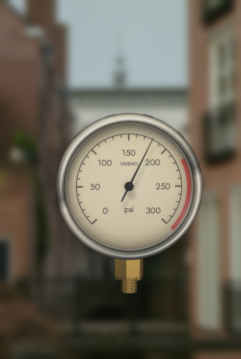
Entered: 180 psi
